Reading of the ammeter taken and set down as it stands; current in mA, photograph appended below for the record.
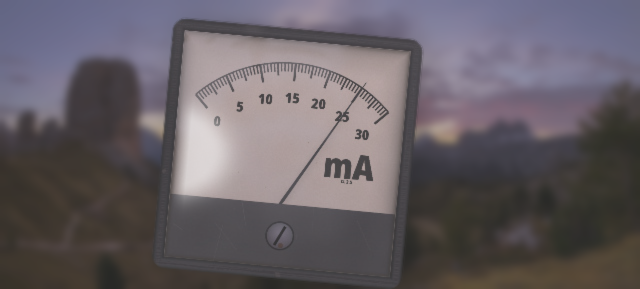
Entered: 25 mA
